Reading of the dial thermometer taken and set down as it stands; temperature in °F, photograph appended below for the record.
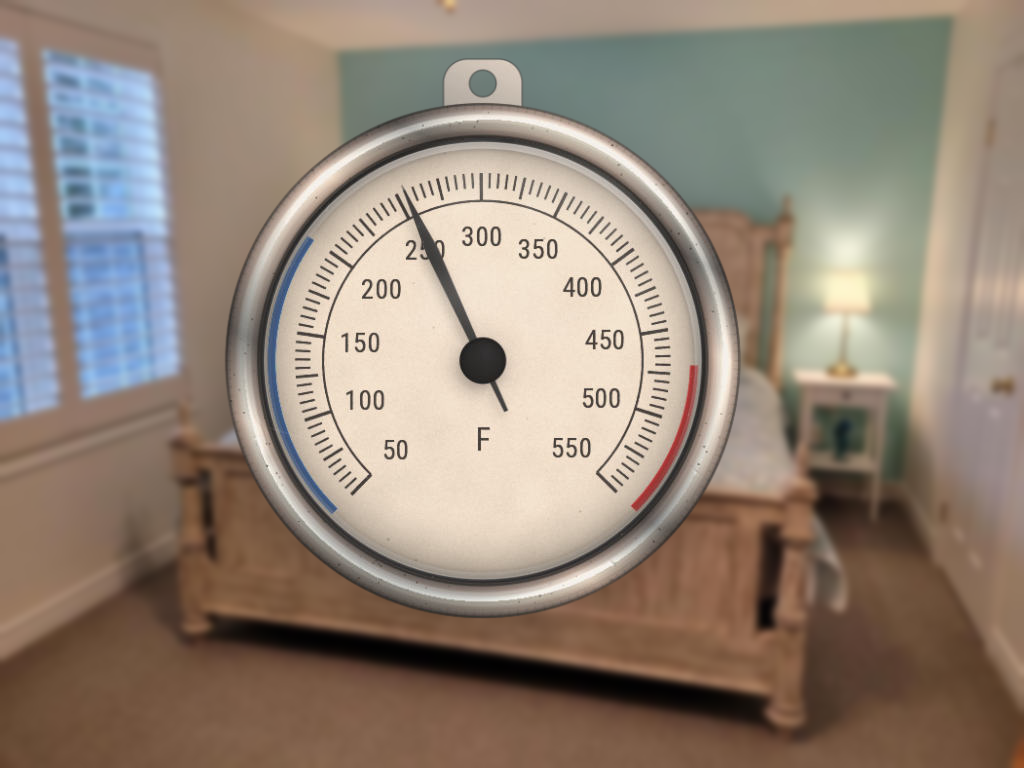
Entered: 255 °F
